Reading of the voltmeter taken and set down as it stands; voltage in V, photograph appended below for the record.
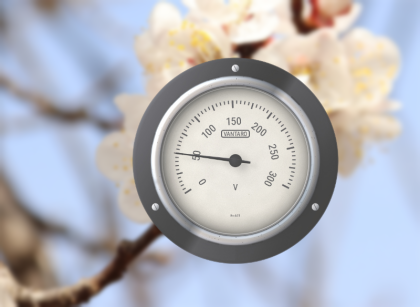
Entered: 50 V
